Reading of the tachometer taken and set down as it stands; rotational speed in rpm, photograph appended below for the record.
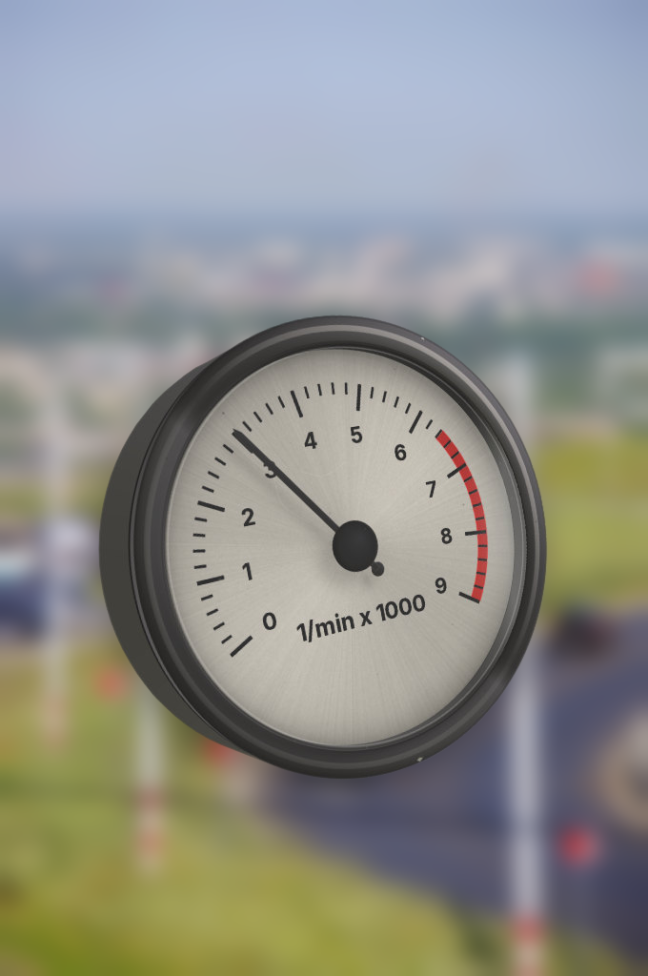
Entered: 3000 rpm
